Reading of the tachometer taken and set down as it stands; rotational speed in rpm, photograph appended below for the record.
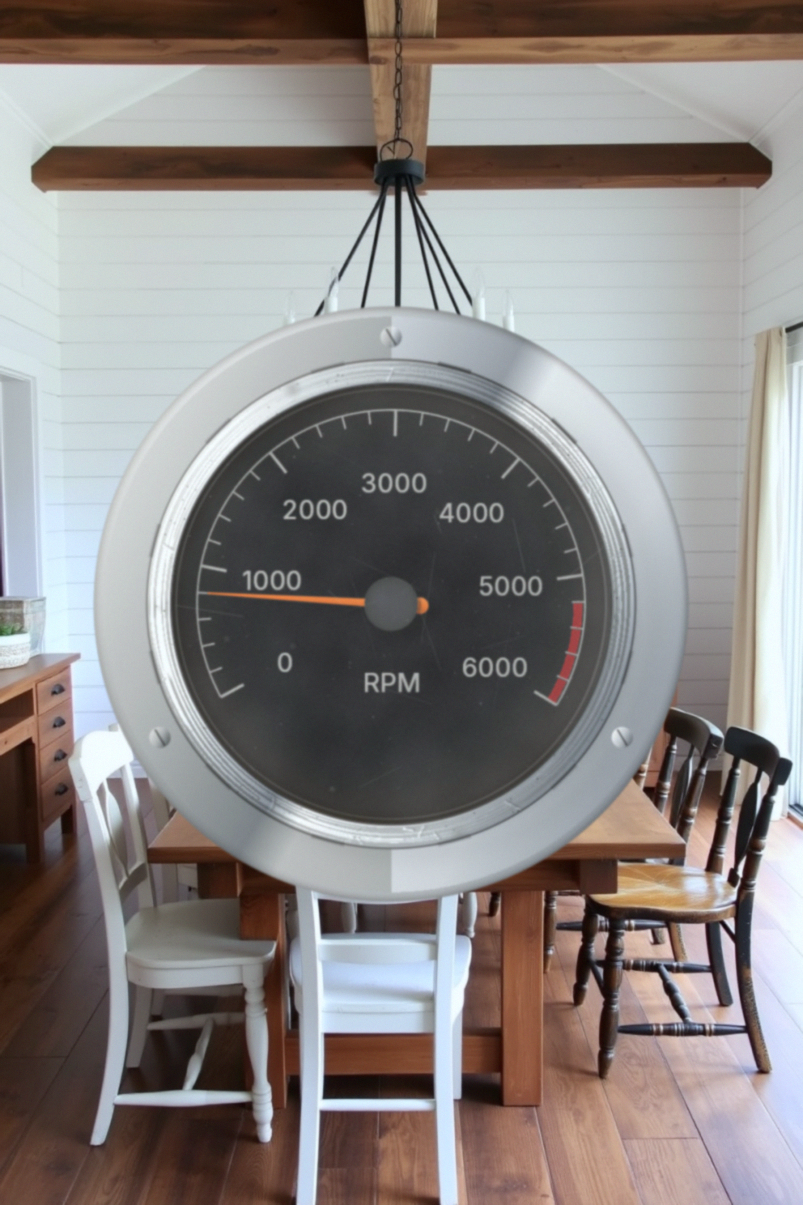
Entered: 800 rpm
